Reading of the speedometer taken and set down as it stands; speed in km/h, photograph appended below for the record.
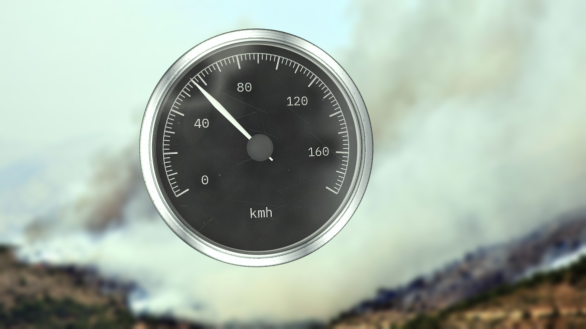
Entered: 56 km/h
